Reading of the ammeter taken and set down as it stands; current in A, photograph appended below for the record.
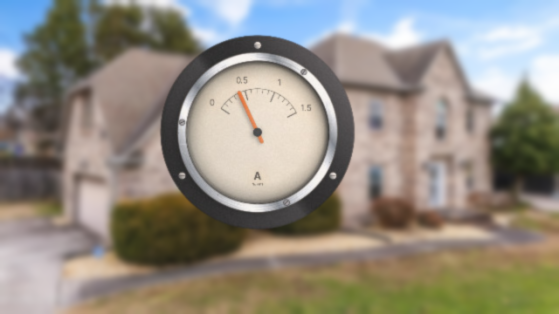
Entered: 0.4 A
